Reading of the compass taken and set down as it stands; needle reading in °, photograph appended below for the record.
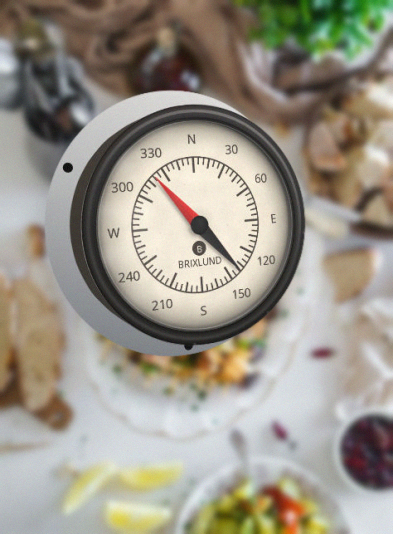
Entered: 320 °
